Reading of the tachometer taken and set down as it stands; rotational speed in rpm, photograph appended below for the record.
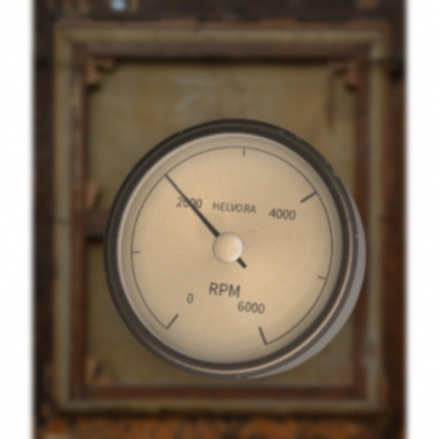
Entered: 2000 rpm
